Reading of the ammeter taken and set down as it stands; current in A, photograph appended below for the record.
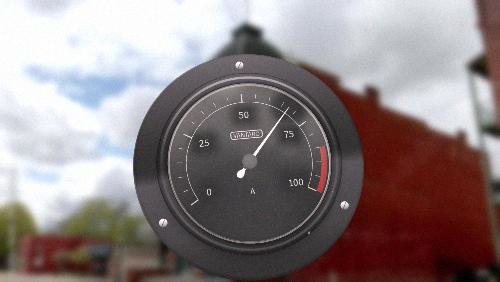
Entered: 67.5 A
